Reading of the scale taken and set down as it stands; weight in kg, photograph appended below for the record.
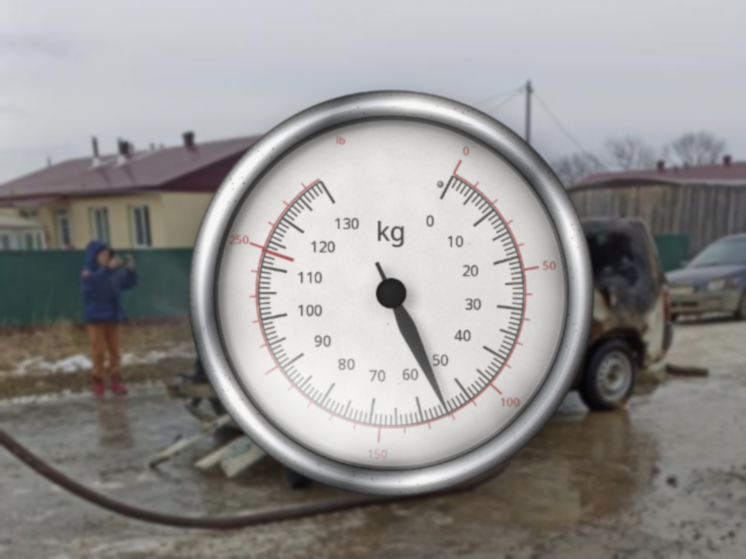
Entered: 55 kg
